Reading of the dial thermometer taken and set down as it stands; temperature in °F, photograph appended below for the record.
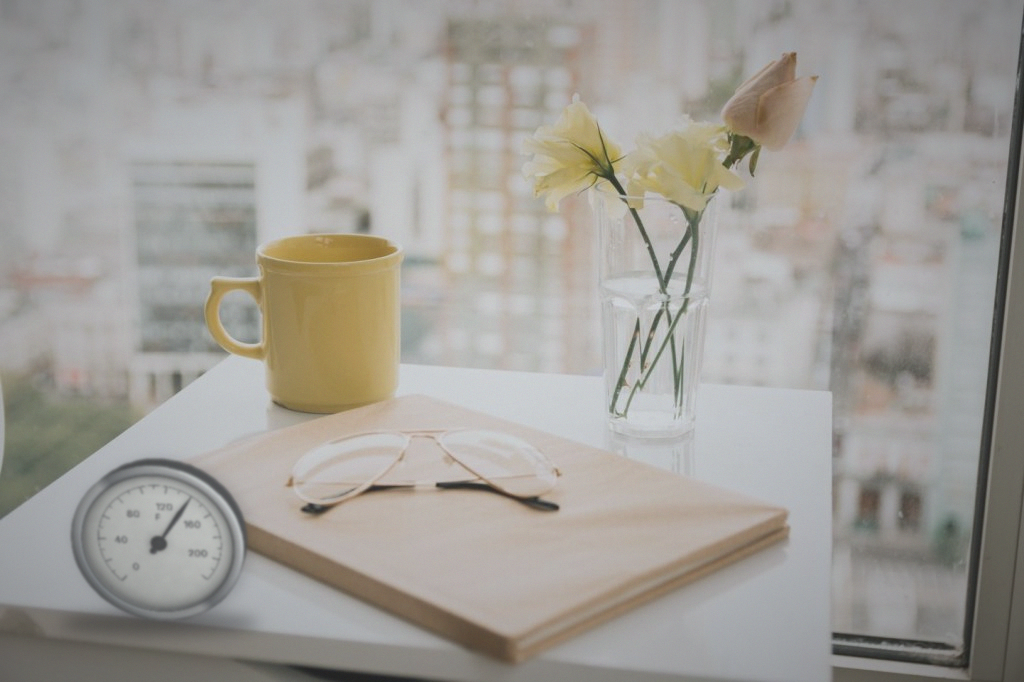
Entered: 140 °F
